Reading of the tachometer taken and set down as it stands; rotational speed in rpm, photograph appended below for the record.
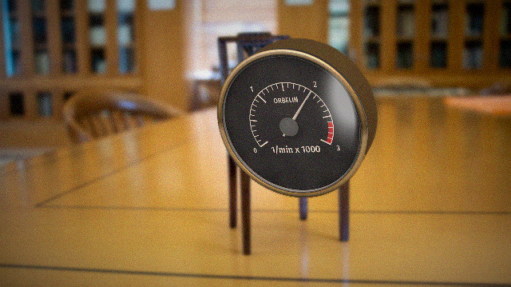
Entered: 2000 rpm
